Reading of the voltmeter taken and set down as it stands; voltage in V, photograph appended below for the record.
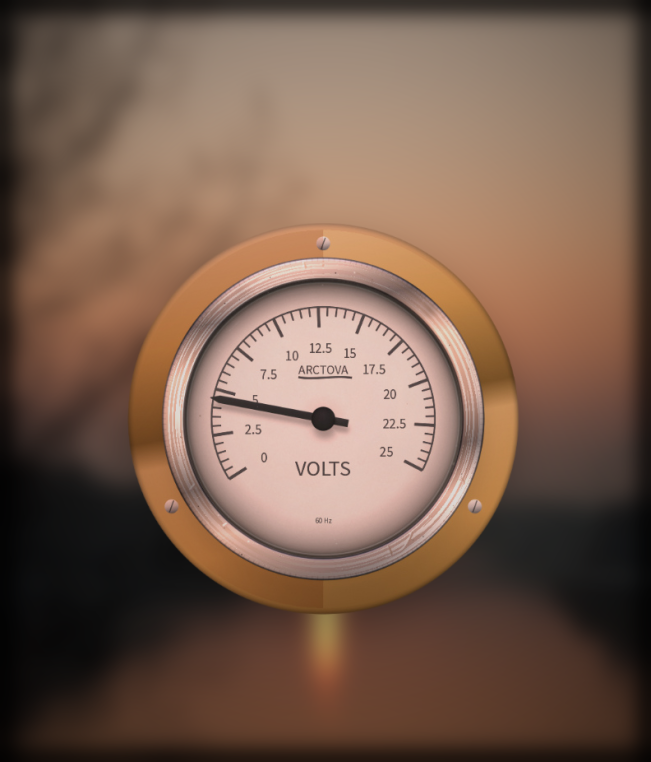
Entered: 4.5 V
